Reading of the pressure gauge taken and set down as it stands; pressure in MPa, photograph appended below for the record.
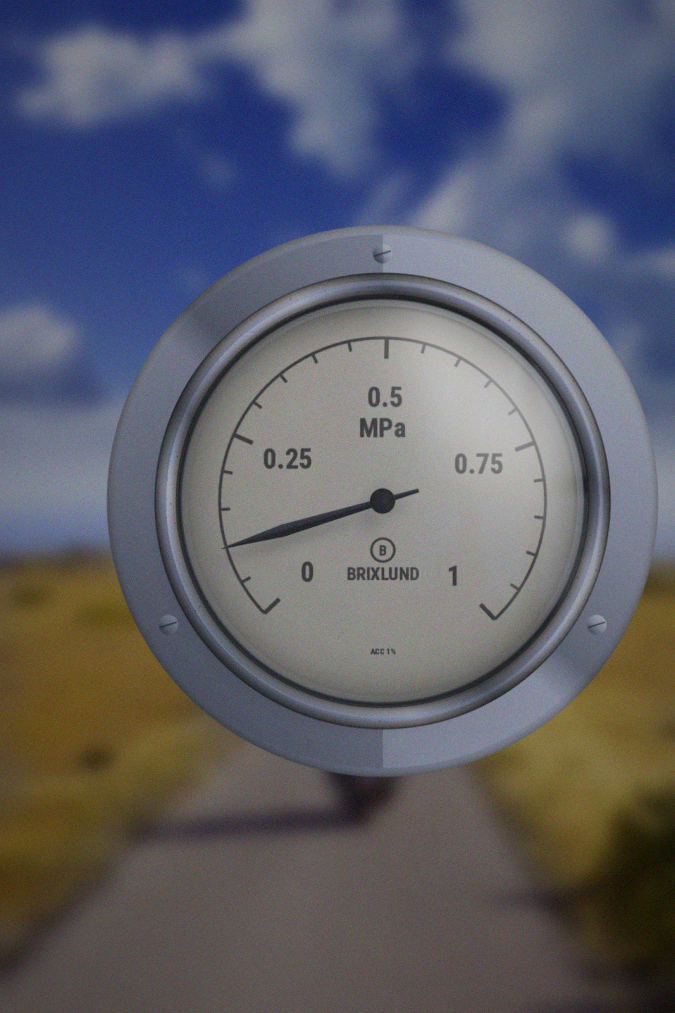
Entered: 0.1 MPa
